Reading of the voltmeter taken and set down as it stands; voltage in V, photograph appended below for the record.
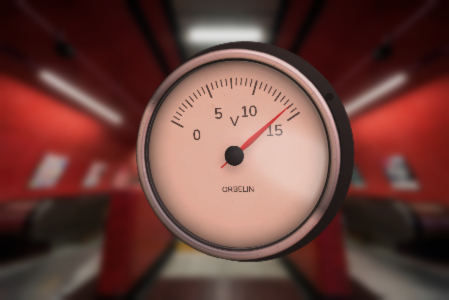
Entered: 14 V
